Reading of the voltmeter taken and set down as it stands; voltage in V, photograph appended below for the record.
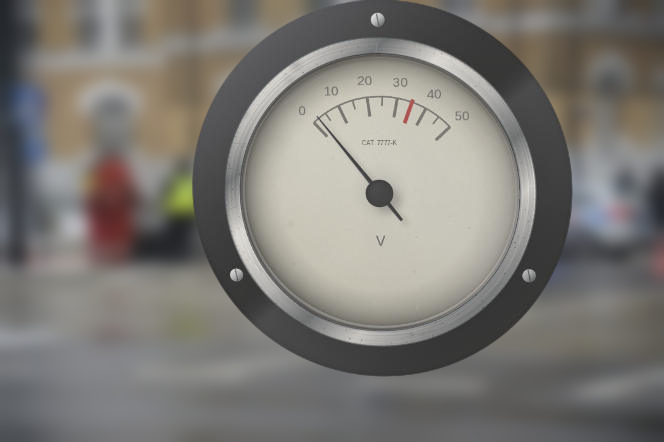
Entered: 2.5 V
